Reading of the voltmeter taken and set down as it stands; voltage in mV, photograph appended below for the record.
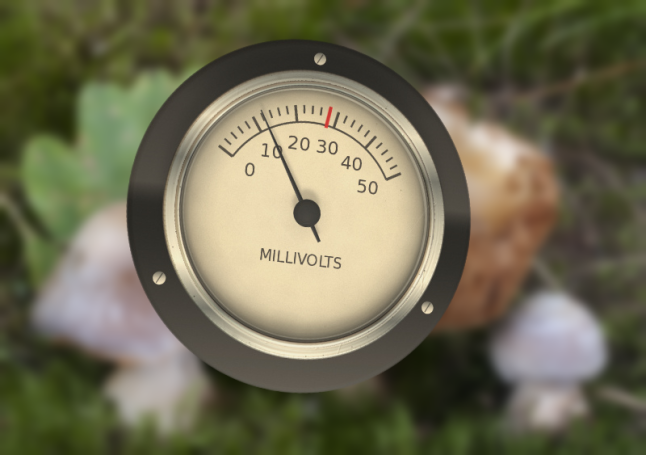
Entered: 12 mV
